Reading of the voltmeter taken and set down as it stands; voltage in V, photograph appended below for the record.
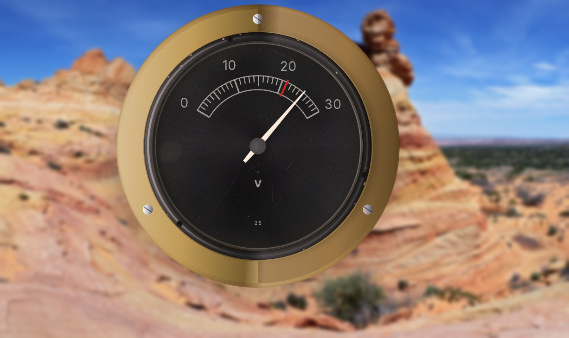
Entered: 25 V
